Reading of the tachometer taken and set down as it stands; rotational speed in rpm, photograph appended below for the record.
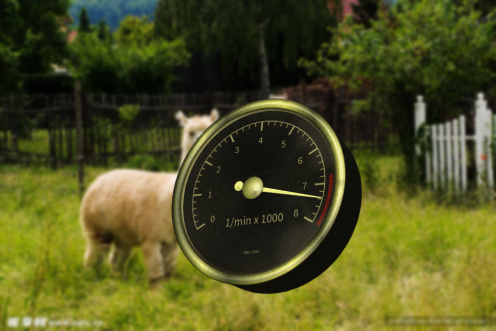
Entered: 7400 rpm
